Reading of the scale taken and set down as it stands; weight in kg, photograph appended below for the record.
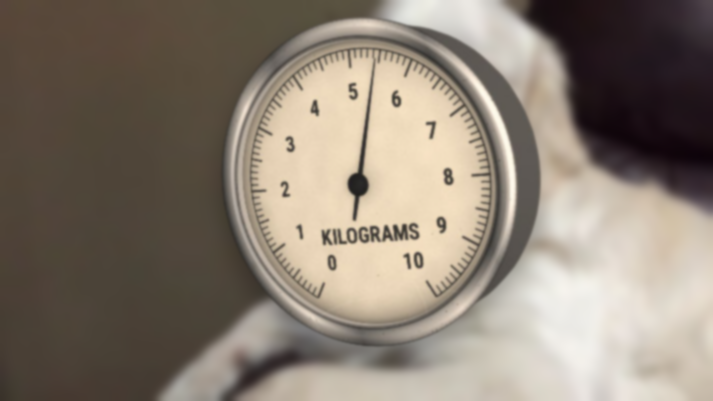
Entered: 5.5 kg
